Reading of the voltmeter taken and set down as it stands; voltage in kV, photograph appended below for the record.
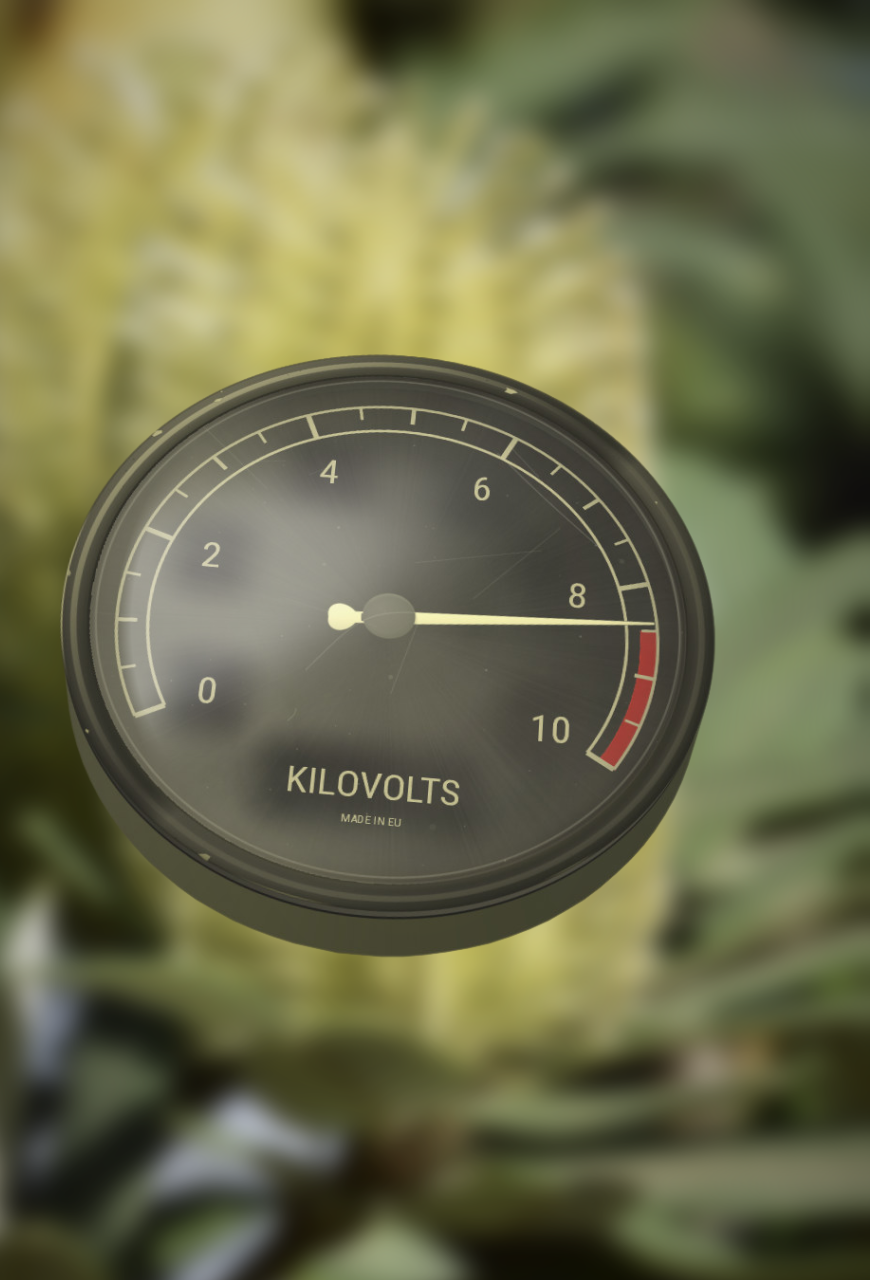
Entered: 8.5 kV
